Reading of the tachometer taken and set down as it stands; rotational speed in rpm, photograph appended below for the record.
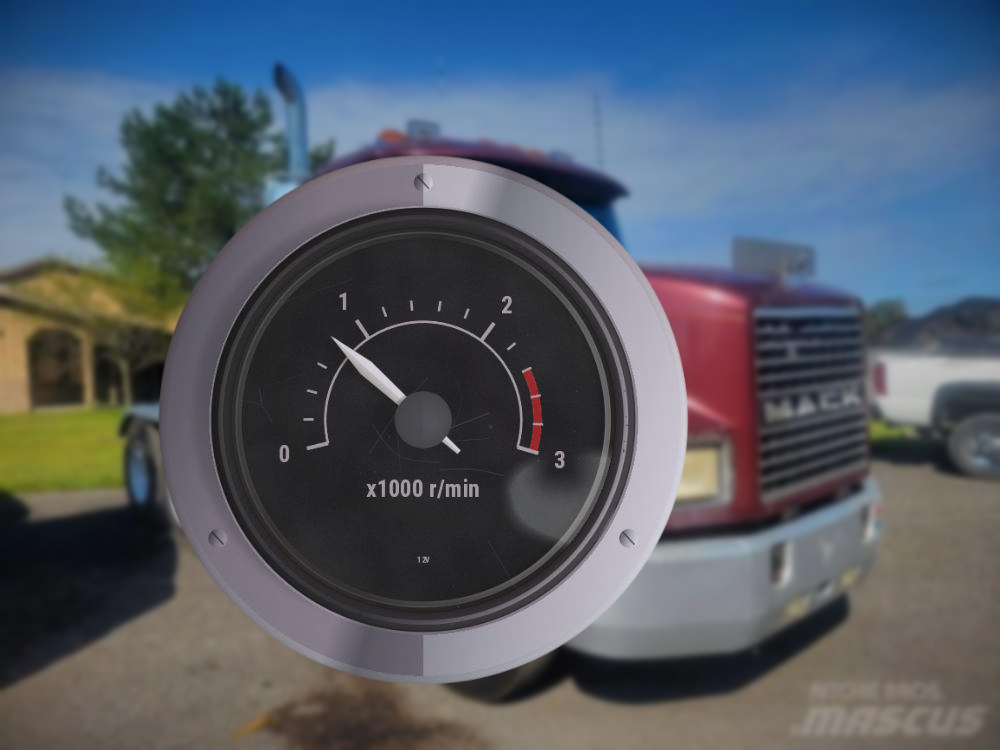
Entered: 800 rpm
